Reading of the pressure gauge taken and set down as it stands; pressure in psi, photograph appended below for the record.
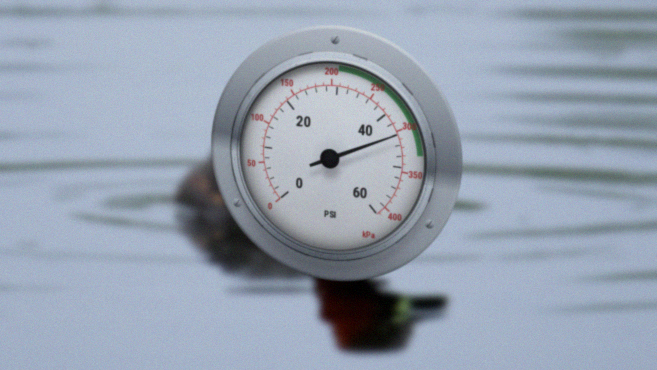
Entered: 44 psi
